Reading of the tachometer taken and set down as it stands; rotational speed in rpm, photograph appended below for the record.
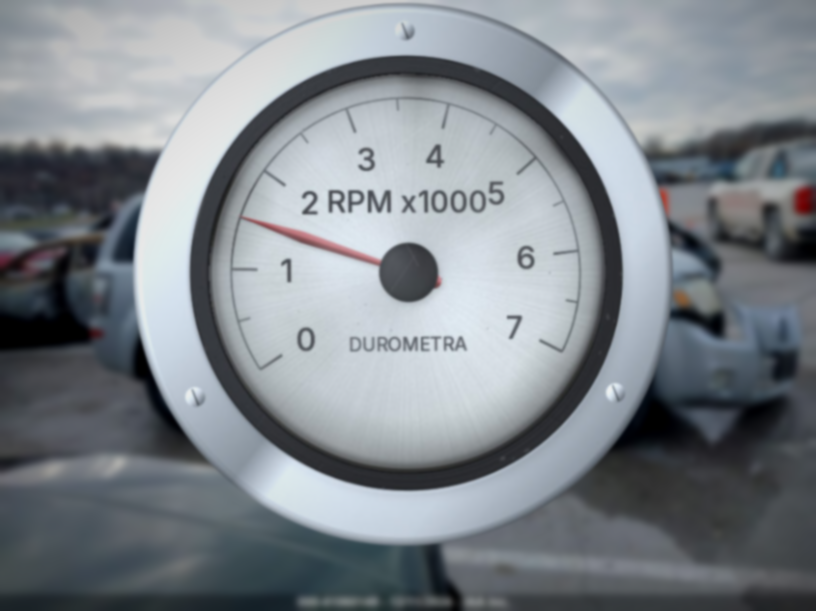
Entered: 1500 rpm
